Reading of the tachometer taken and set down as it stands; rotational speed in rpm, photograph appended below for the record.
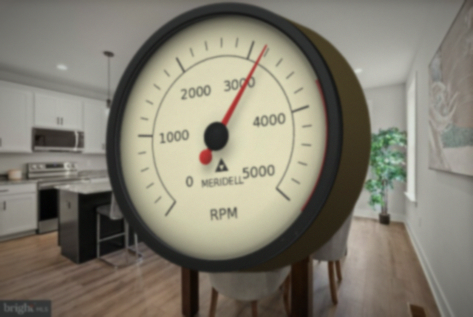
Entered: 3200 rpm
